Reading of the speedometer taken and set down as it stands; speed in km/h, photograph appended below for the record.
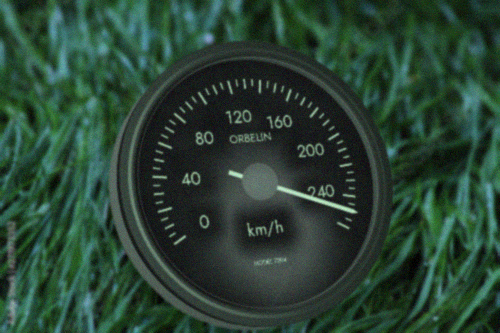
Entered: 250 km/h
